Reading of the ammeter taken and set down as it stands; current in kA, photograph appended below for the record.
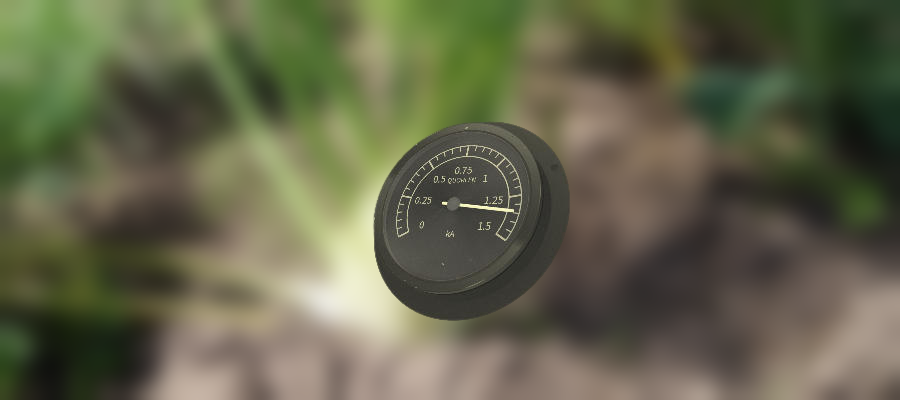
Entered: 1.35 kA
